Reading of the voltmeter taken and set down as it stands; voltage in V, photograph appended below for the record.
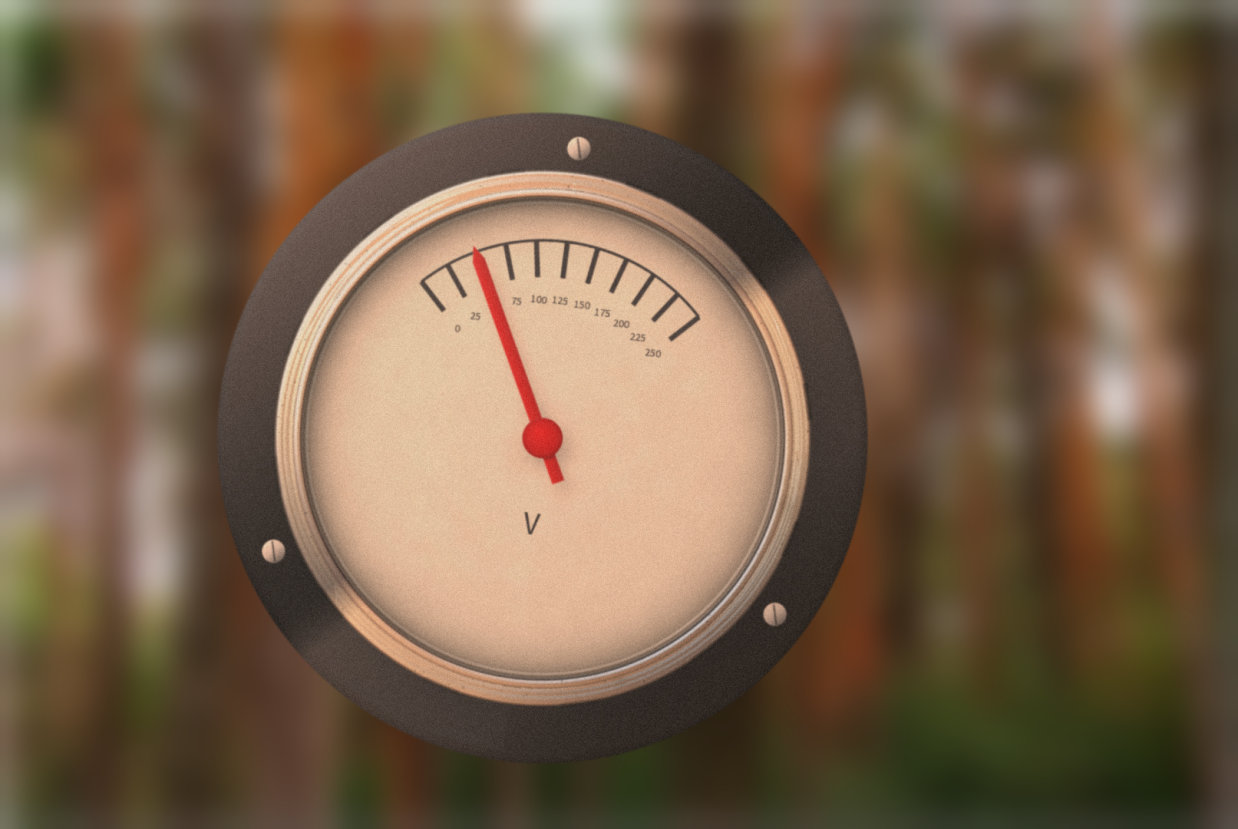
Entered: 50 V
